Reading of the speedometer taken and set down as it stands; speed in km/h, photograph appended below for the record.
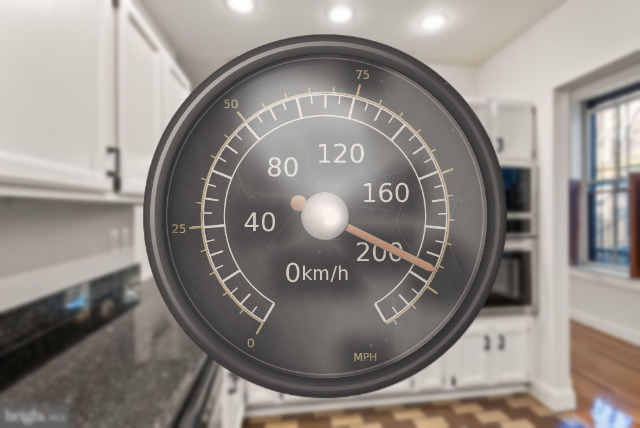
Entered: 195 km/h
